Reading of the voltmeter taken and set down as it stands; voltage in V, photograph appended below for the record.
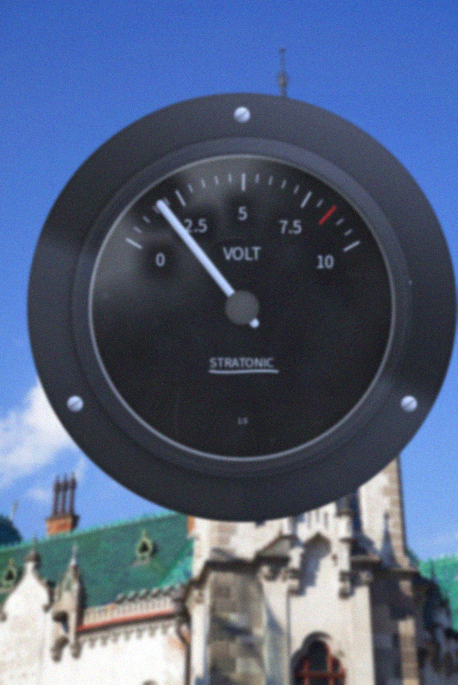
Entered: 1.75 V
